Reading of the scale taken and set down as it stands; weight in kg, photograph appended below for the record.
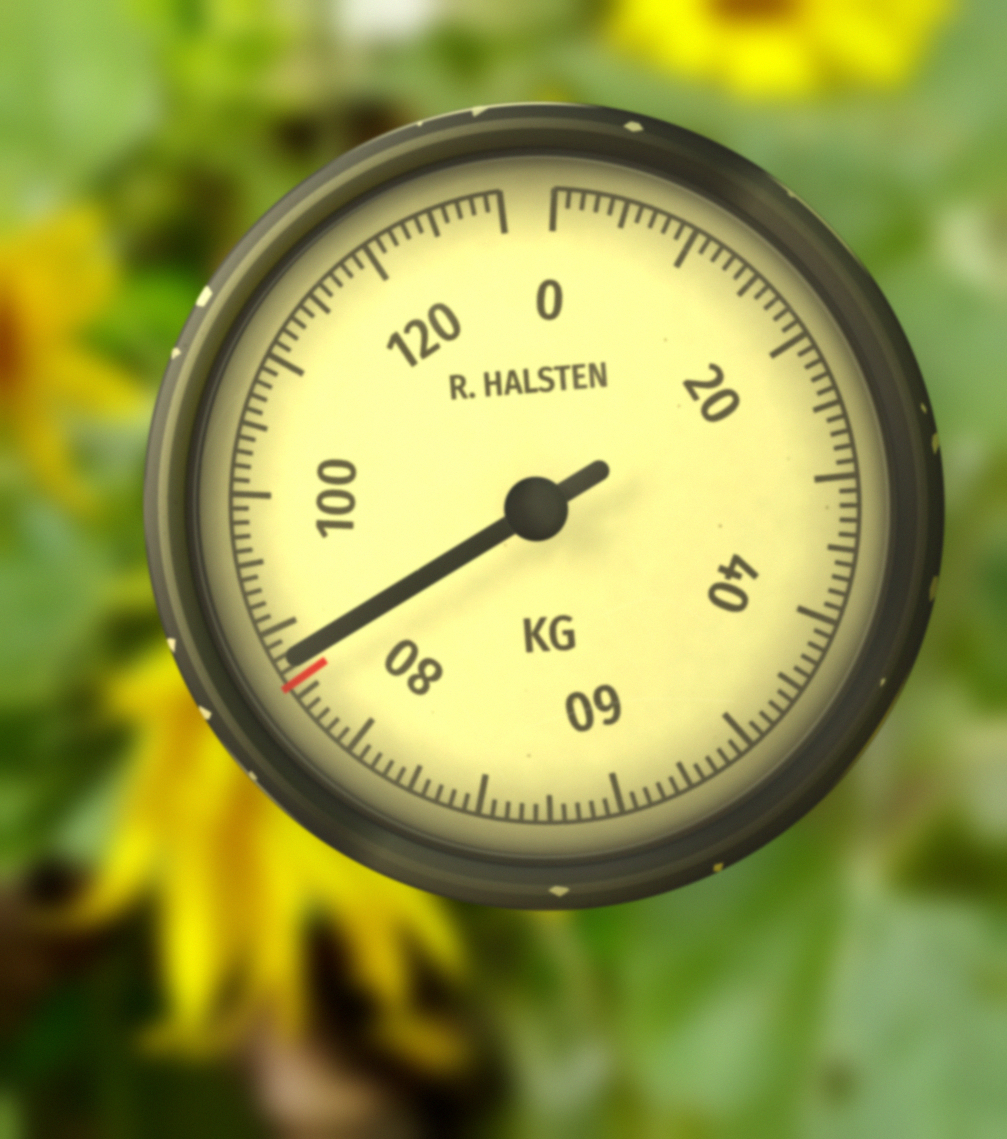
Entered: 87.5 kg
